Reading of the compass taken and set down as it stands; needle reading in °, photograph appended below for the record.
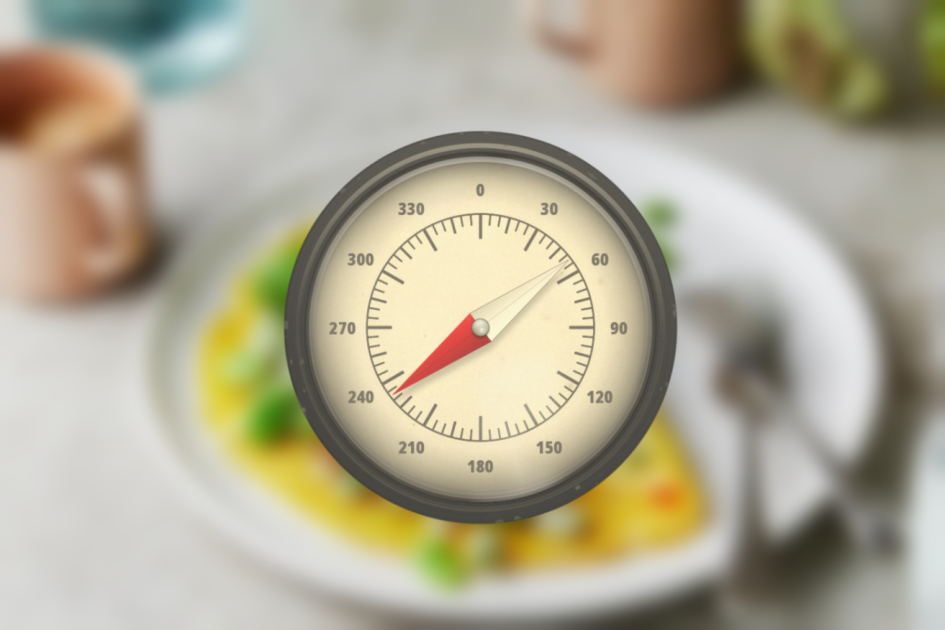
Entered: 232.5 °
